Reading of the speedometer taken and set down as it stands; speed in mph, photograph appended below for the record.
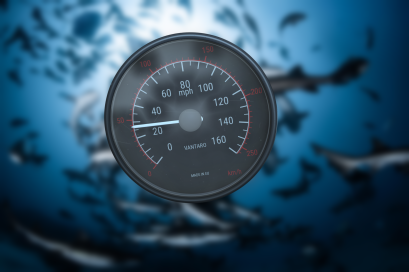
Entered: 27.5 mph
